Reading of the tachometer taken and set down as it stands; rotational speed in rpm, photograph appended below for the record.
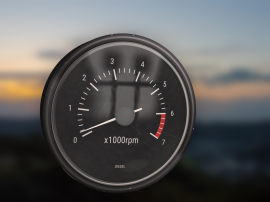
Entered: 200 rpm
